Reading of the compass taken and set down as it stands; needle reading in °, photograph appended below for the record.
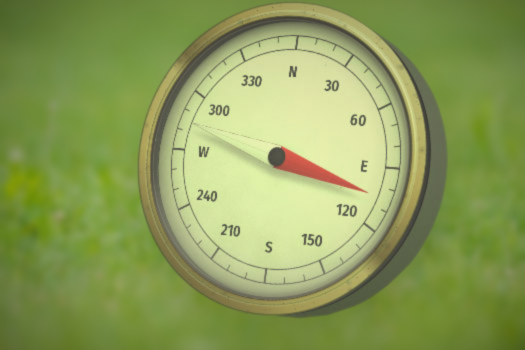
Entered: 105 °
